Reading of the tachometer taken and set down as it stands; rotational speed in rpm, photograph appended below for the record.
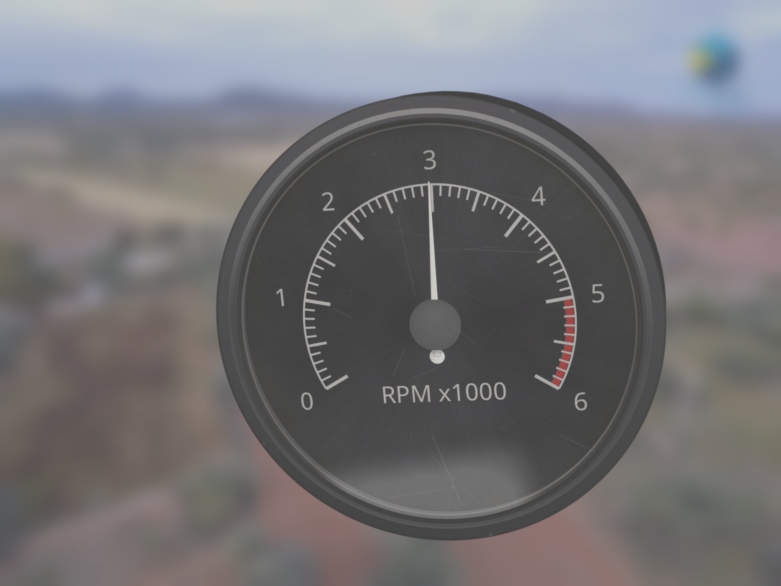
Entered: 3000 rpm
